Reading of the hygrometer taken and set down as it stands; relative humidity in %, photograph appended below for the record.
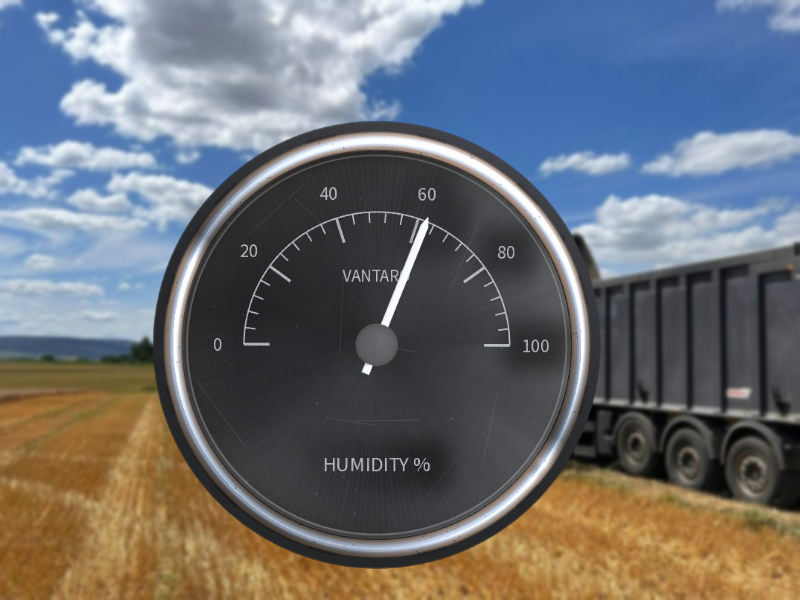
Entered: 62 %
